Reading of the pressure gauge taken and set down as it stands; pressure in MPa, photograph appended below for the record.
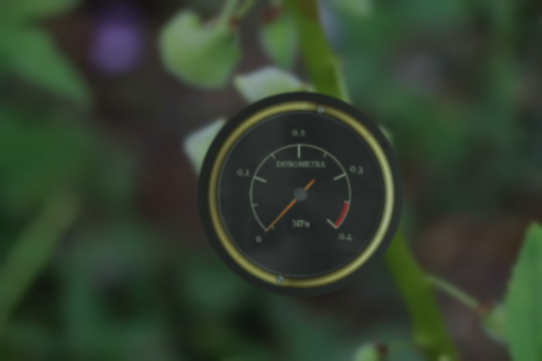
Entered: 0 MPa
